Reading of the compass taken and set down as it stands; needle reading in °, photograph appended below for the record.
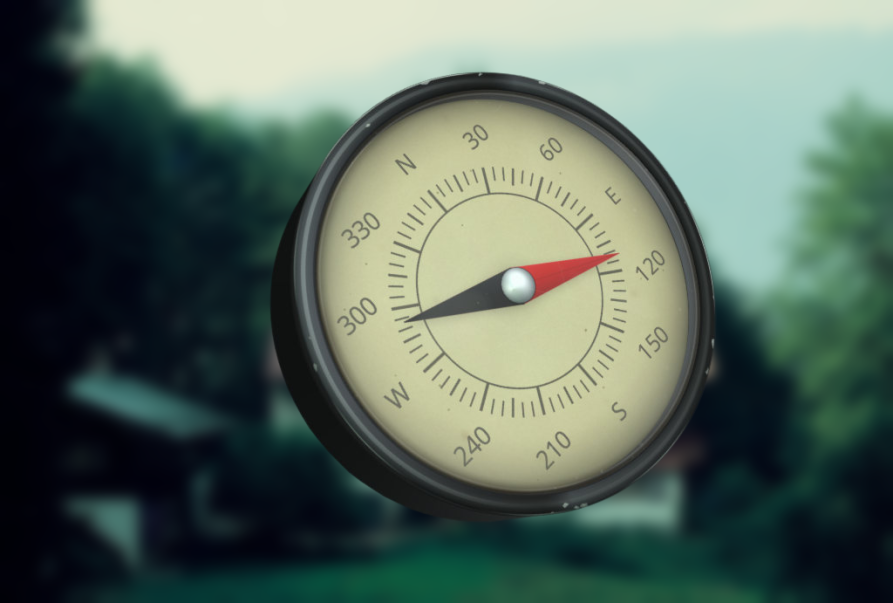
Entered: 112.5 °
